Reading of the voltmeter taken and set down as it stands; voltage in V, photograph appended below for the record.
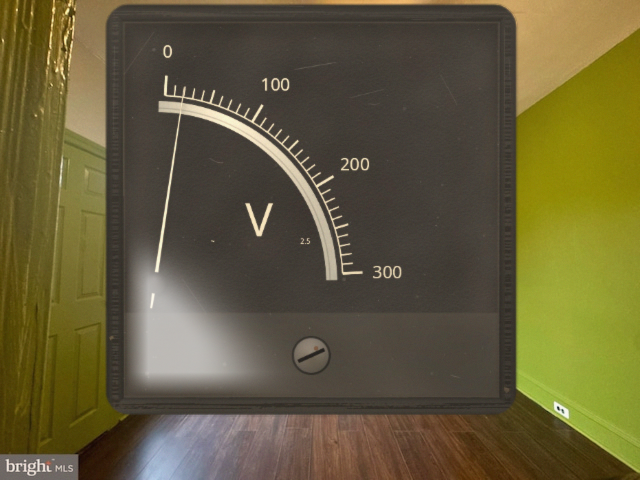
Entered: 20 V
